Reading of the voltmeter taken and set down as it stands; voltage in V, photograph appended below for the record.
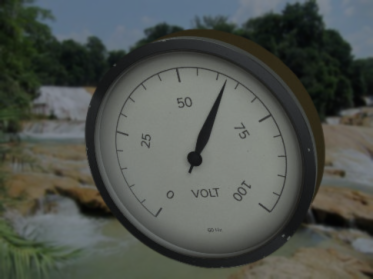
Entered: 62.5 V
